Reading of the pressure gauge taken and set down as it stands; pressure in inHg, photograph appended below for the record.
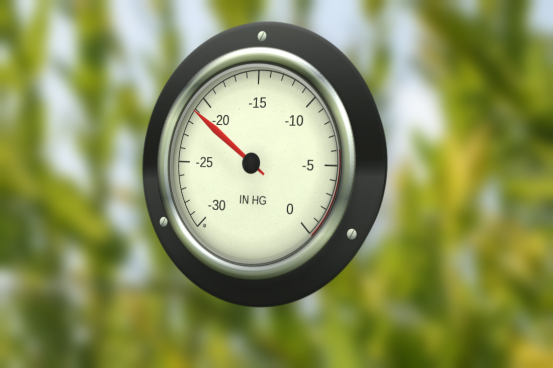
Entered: -21 inHg
